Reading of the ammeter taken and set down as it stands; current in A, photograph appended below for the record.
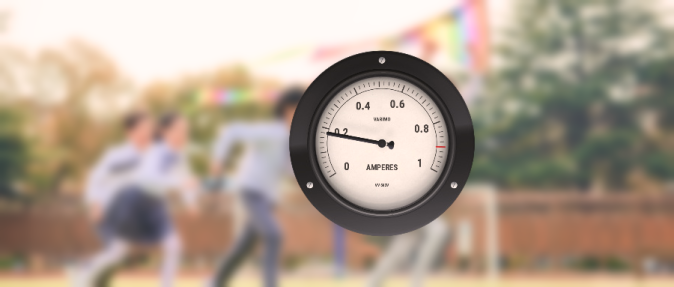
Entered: 0.18 A
